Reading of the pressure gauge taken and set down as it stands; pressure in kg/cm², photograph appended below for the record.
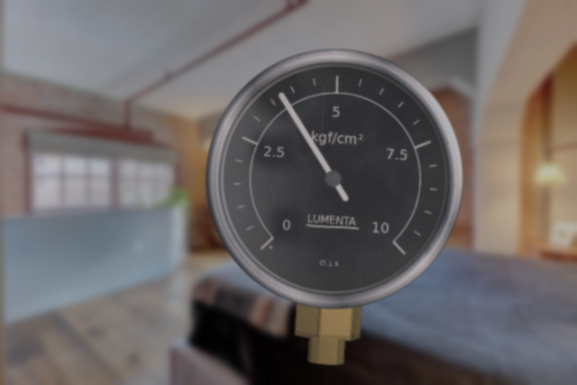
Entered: 3.75 kg/cm²
